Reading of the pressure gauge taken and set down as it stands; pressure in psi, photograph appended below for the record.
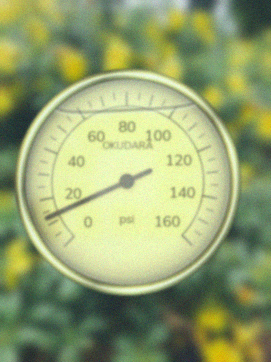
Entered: 12.5 psi
